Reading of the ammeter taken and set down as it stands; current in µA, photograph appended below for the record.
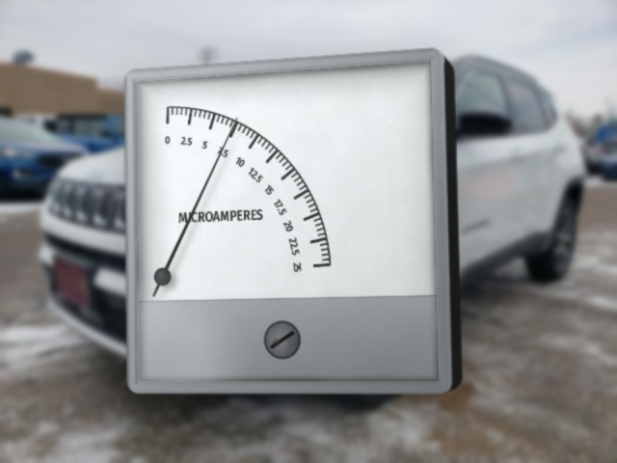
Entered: 7.5 µA
